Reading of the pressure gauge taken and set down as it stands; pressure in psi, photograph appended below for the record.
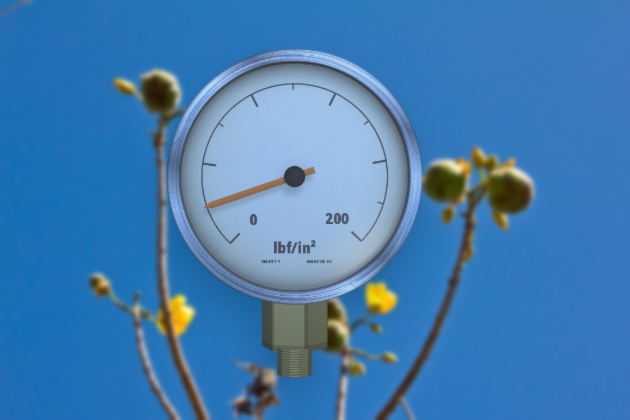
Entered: 20 psi
